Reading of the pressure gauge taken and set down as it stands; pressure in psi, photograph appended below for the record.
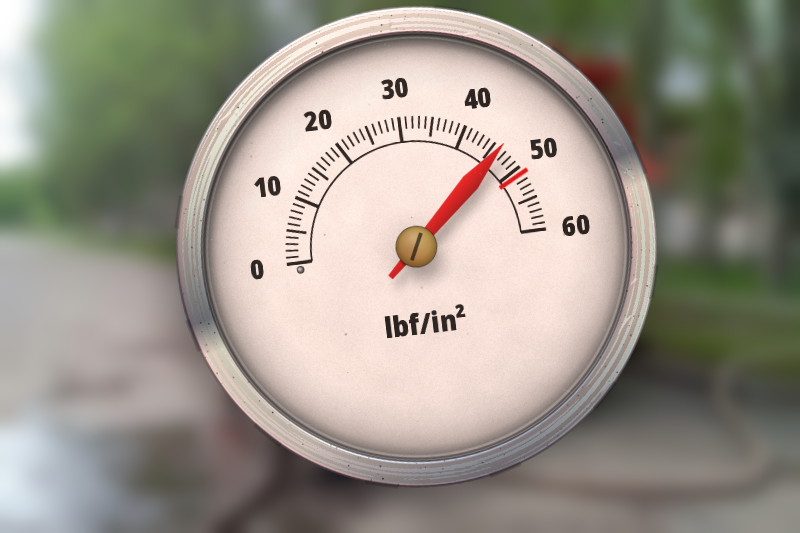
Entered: 46 psi
